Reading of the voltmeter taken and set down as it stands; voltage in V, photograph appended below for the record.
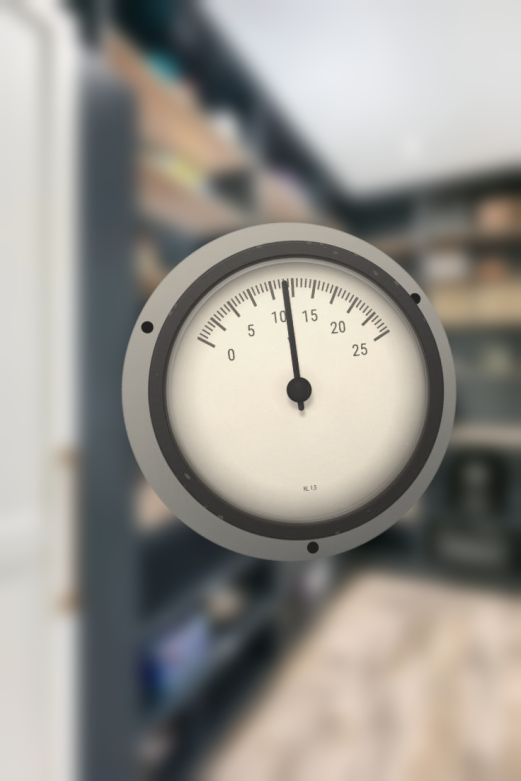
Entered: 11.5 V
